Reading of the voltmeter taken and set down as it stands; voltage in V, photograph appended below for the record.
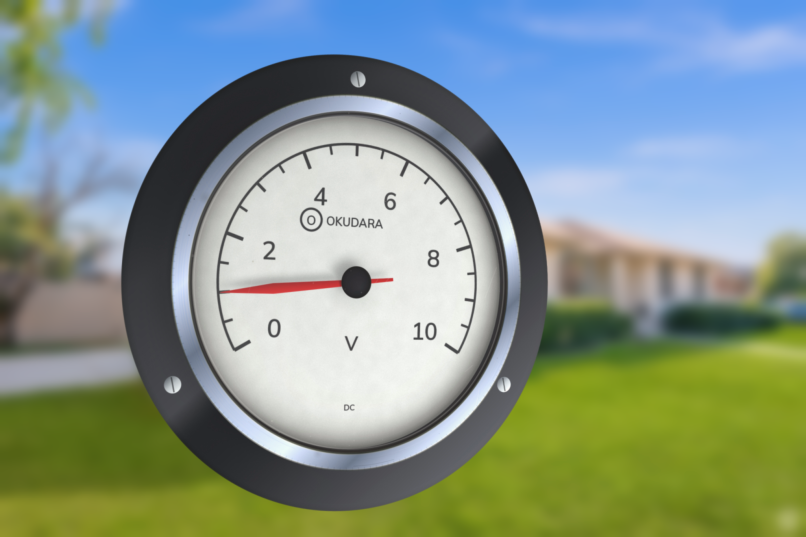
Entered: 1 V
